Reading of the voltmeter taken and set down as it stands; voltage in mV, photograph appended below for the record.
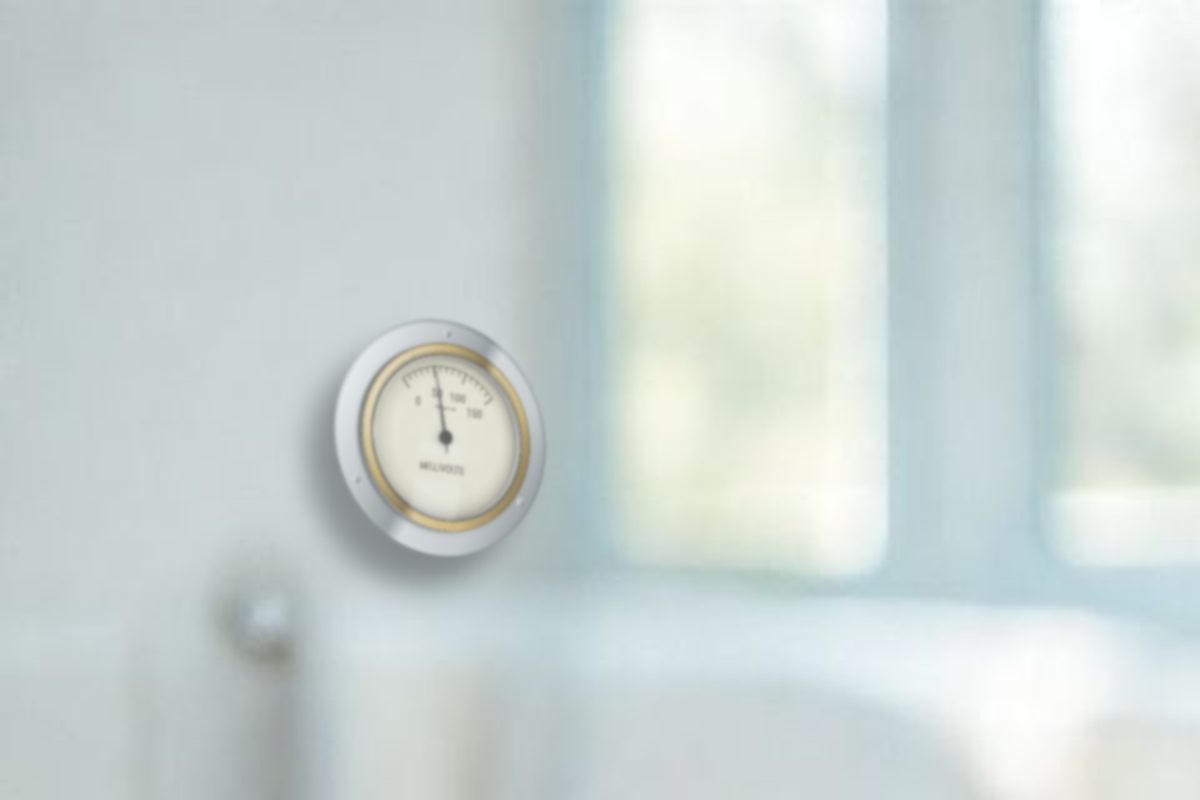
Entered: 50 mV
